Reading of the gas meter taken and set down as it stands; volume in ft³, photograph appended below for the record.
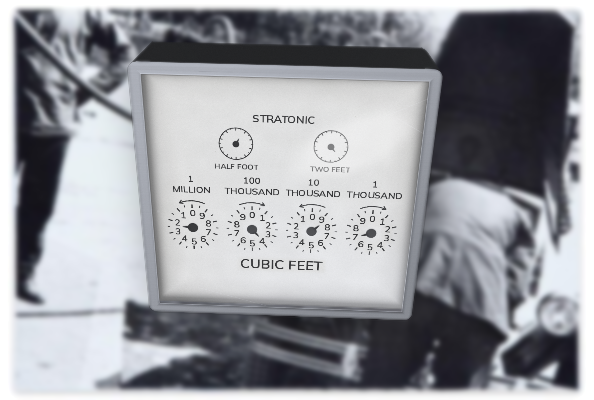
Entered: 238700 ft³
